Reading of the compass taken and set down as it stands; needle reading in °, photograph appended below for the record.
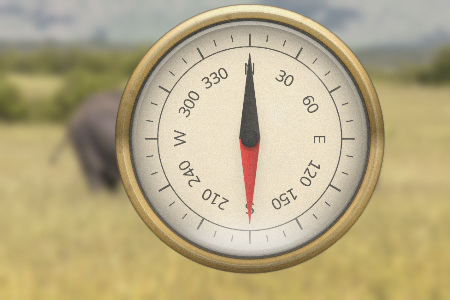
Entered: 180 °
